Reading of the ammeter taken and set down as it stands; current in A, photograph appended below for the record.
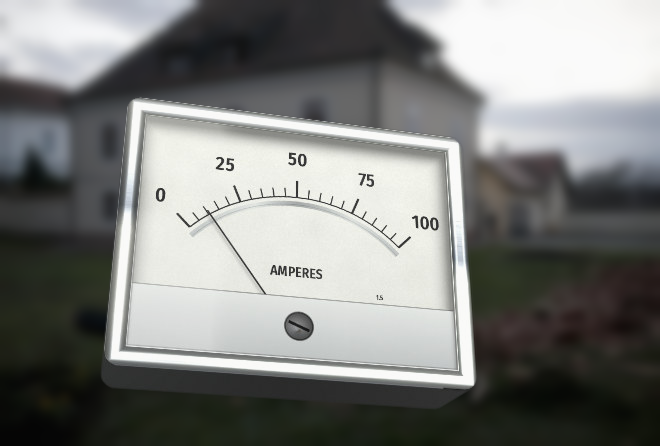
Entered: 10 A
